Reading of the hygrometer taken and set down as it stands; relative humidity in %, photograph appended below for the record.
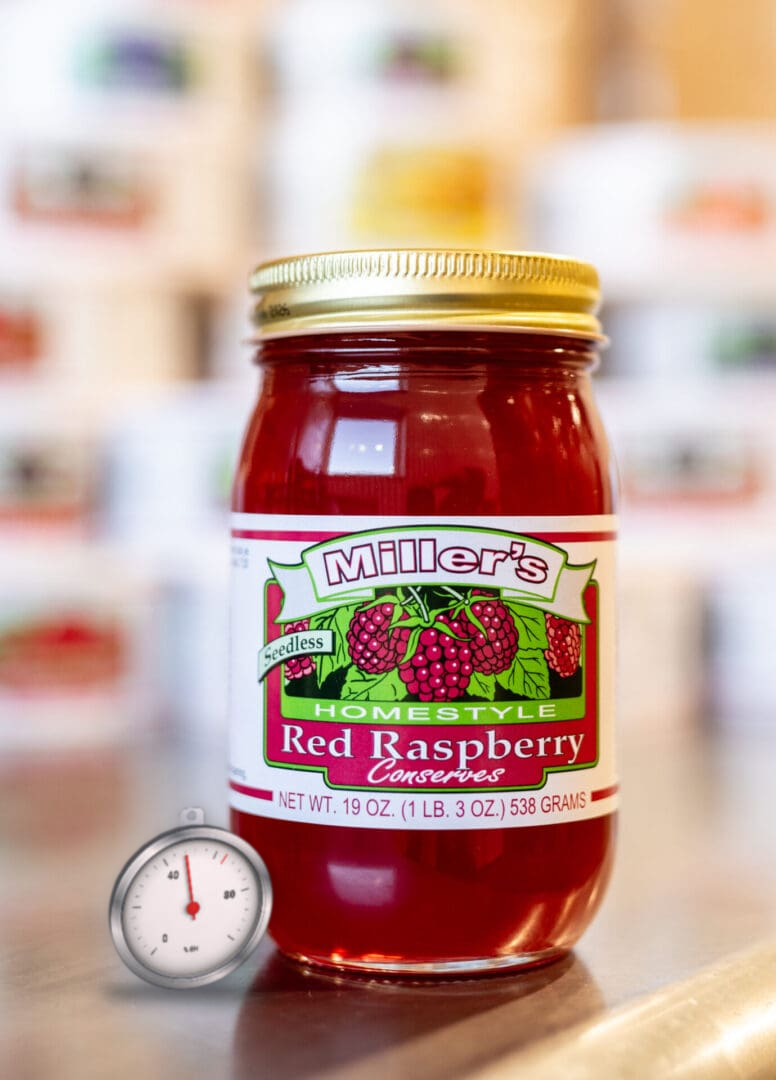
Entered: 48 %
